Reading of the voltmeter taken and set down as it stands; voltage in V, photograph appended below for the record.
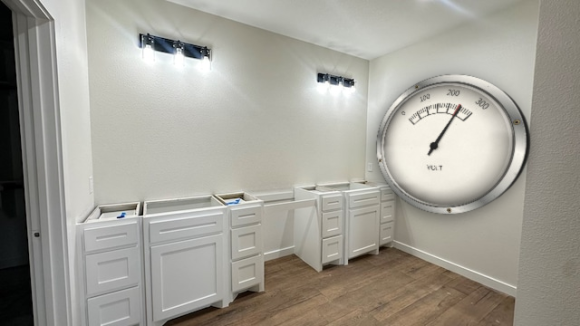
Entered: 250 V
